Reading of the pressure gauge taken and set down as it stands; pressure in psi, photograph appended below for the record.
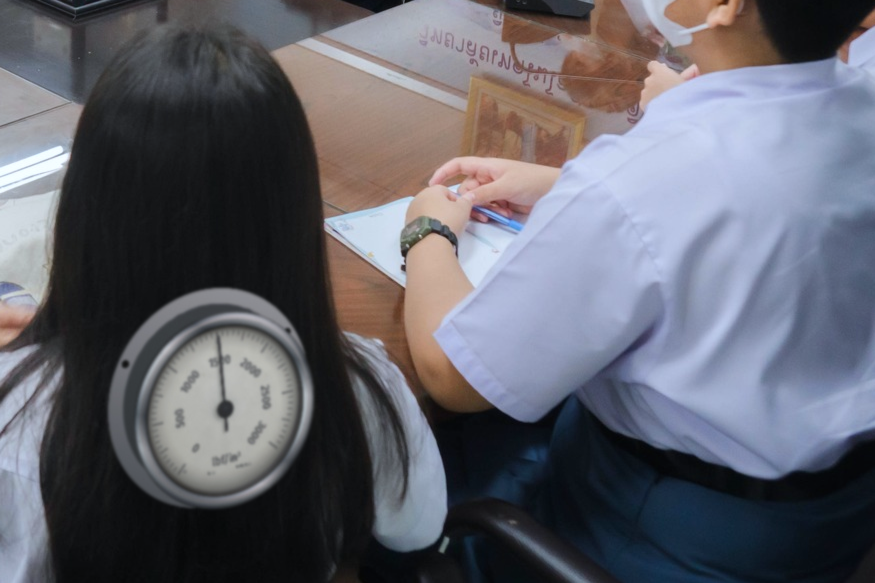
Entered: 1500 psi
